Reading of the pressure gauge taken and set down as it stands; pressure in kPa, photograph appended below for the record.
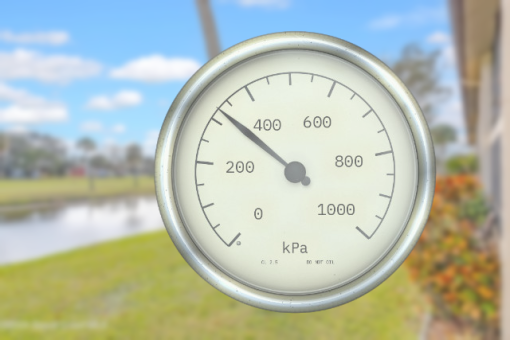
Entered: 325 kPa
